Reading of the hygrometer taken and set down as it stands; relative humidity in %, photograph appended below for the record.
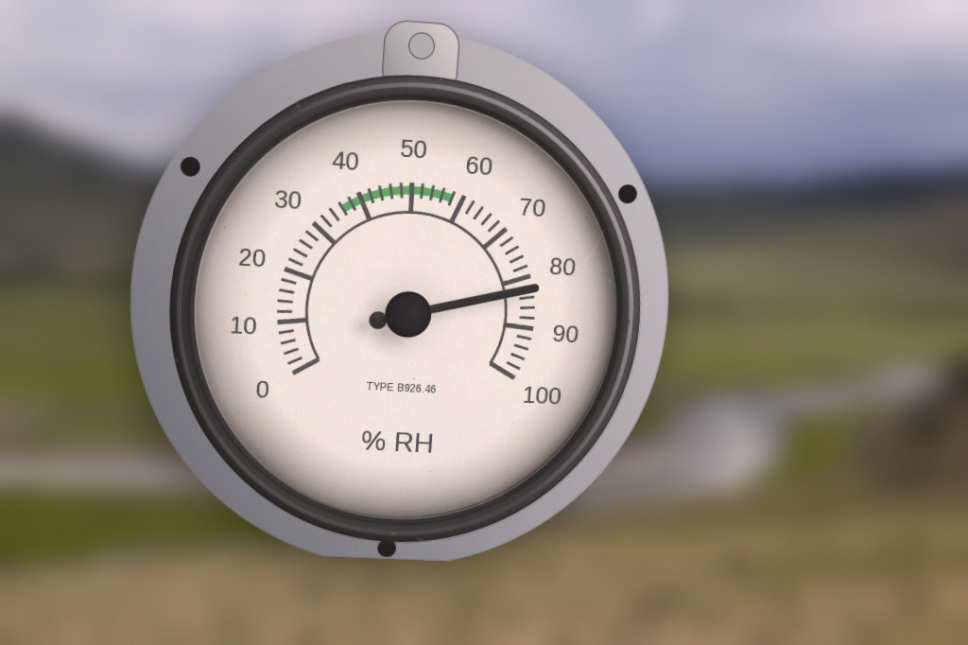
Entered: 82 %
